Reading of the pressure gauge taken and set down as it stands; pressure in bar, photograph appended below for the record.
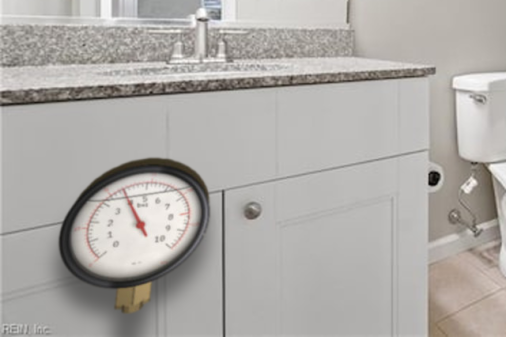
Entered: 4 bar
